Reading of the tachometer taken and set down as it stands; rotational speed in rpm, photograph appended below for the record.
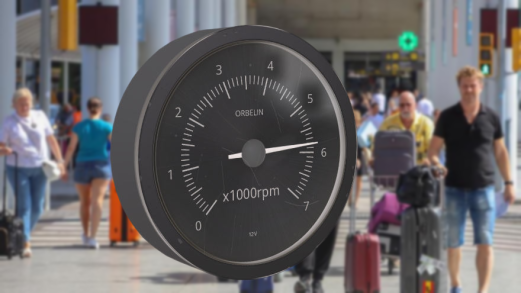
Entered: 5800 rpm
